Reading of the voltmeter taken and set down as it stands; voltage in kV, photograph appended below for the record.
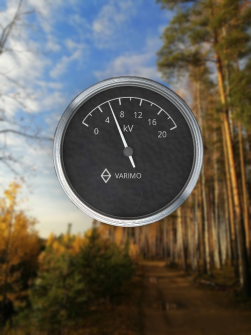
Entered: 6 kV
